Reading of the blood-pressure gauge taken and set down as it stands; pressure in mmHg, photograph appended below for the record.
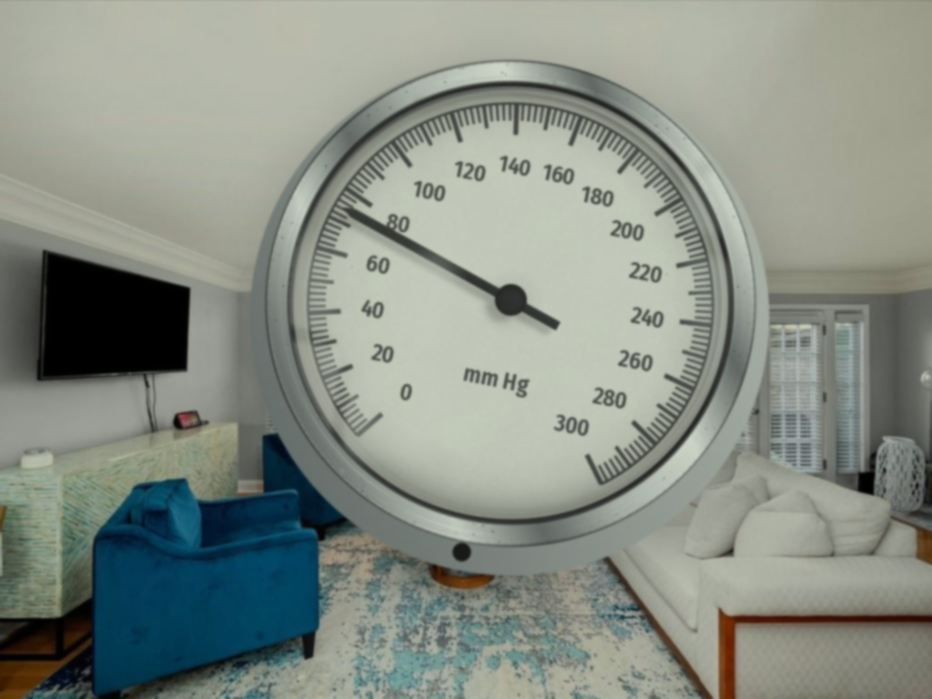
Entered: 74 mmHg
